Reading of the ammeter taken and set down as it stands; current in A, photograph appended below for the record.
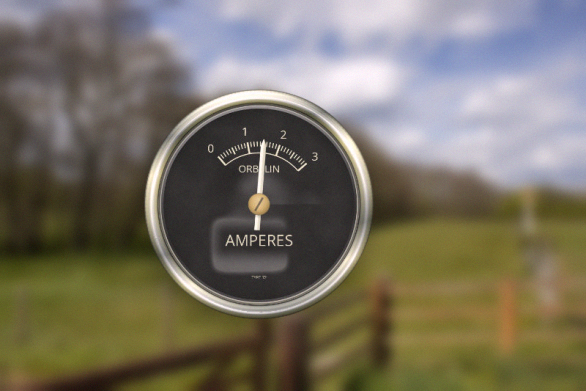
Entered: 1.5 A
